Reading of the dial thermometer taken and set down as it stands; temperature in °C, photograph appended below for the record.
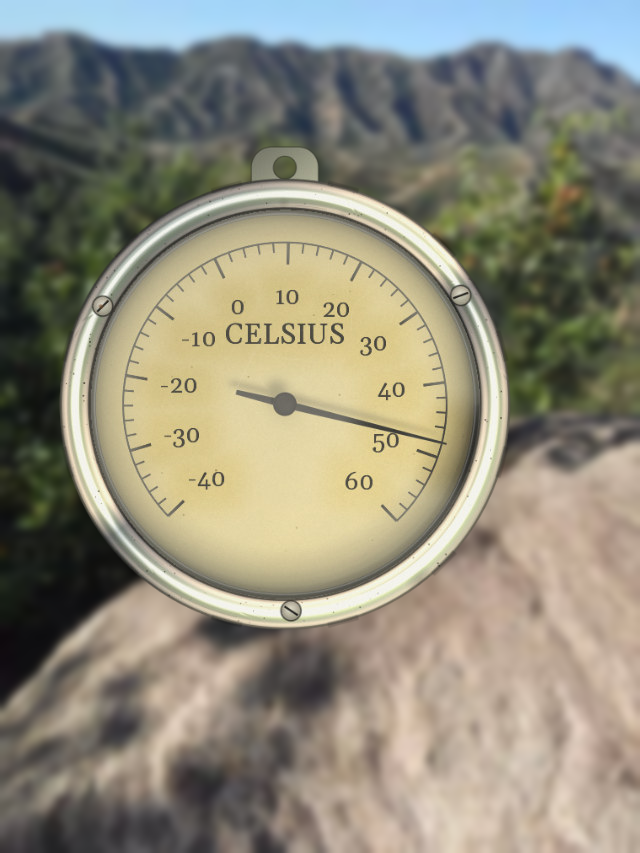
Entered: 48 °C
